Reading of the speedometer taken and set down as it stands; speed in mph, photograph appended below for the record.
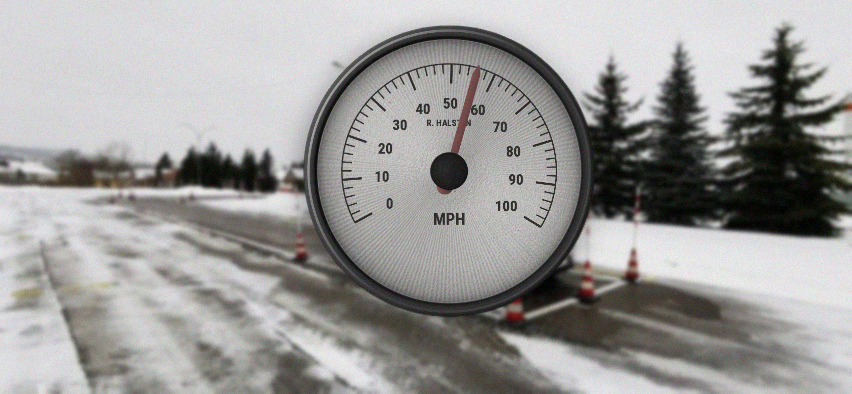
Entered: 56 mph
